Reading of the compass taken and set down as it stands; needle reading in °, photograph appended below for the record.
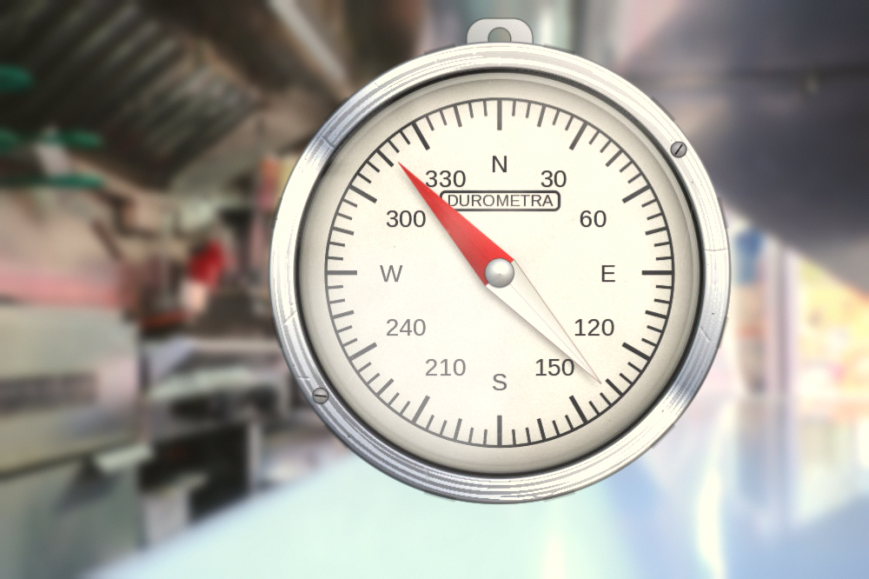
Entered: 317.5 °
